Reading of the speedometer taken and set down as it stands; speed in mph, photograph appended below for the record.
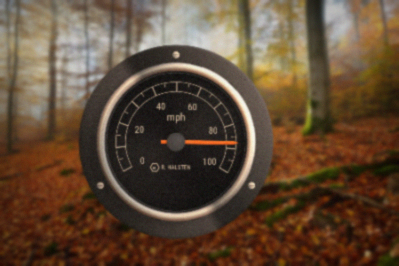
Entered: 87.5 mph
